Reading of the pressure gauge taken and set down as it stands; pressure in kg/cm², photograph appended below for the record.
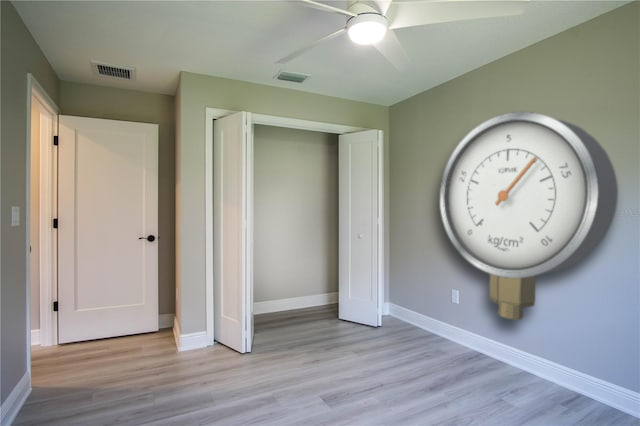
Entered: 6.5 kg/cm²
